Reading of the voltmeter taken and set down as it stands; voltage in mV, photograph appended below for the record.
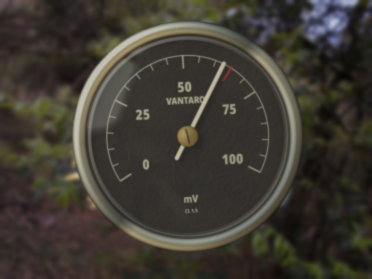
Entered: 62.5 mV
